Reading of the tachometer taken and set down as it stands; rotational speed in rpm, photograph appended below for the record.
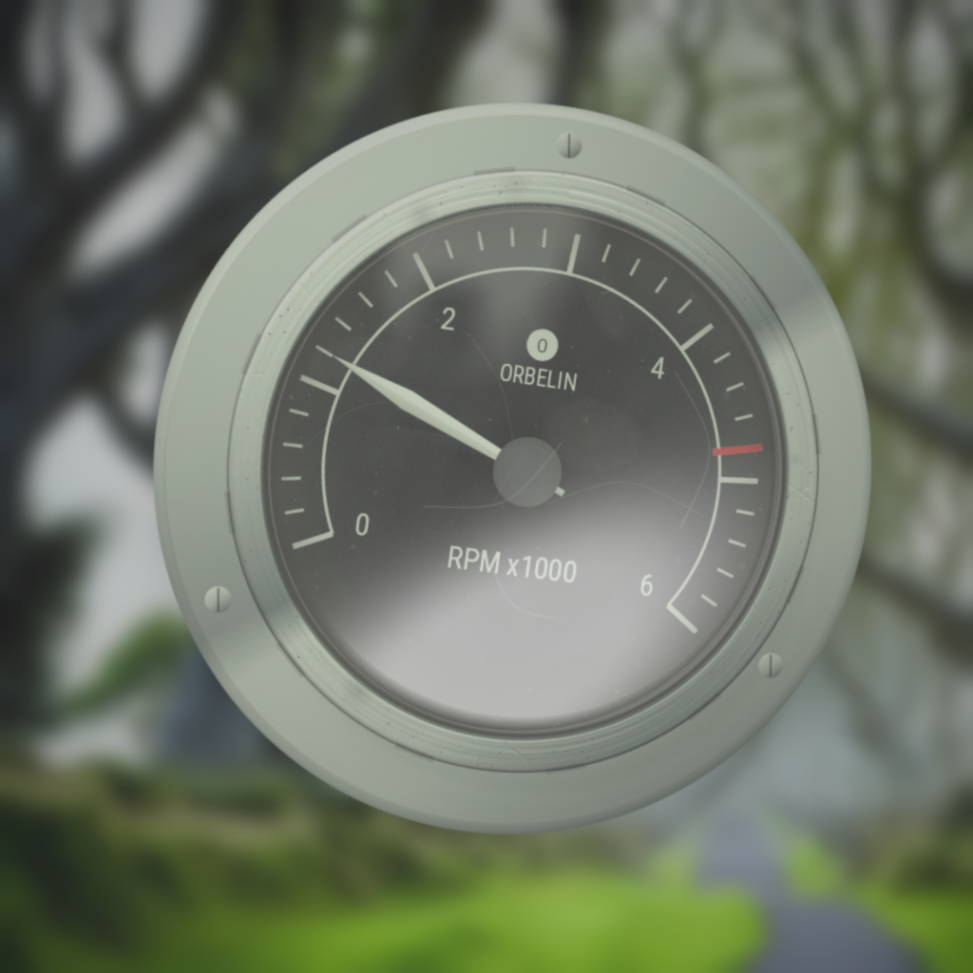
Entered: 1200 rpm
